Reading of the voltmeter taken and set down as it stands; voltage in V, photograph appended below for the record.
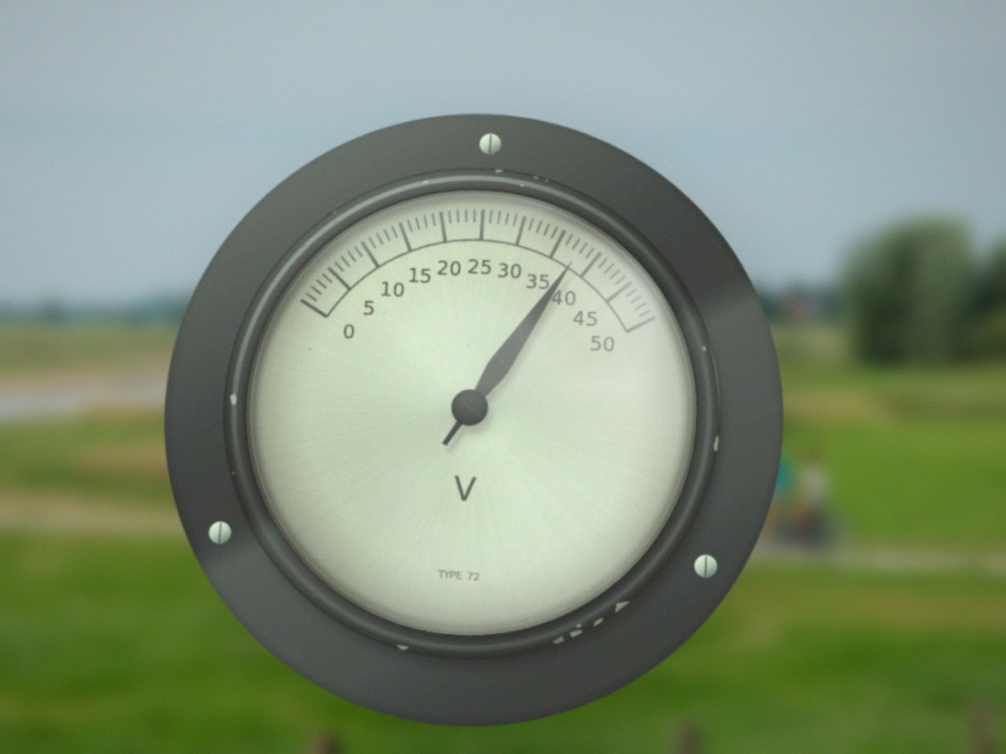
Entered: 38 V
